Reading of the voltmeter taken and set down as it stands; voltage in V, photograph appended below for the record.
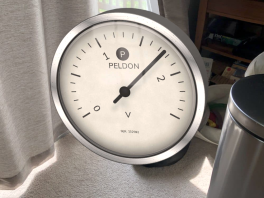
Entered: 1.75 V
